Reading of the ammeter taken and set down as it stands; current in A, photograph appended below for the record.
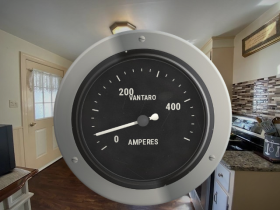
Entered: 40 A
